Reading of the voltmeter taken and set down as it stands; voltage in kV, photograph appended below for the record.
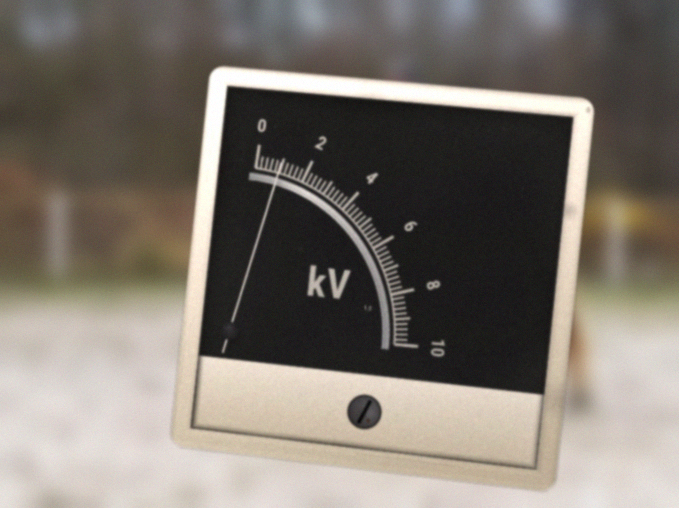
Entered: 1 kV
